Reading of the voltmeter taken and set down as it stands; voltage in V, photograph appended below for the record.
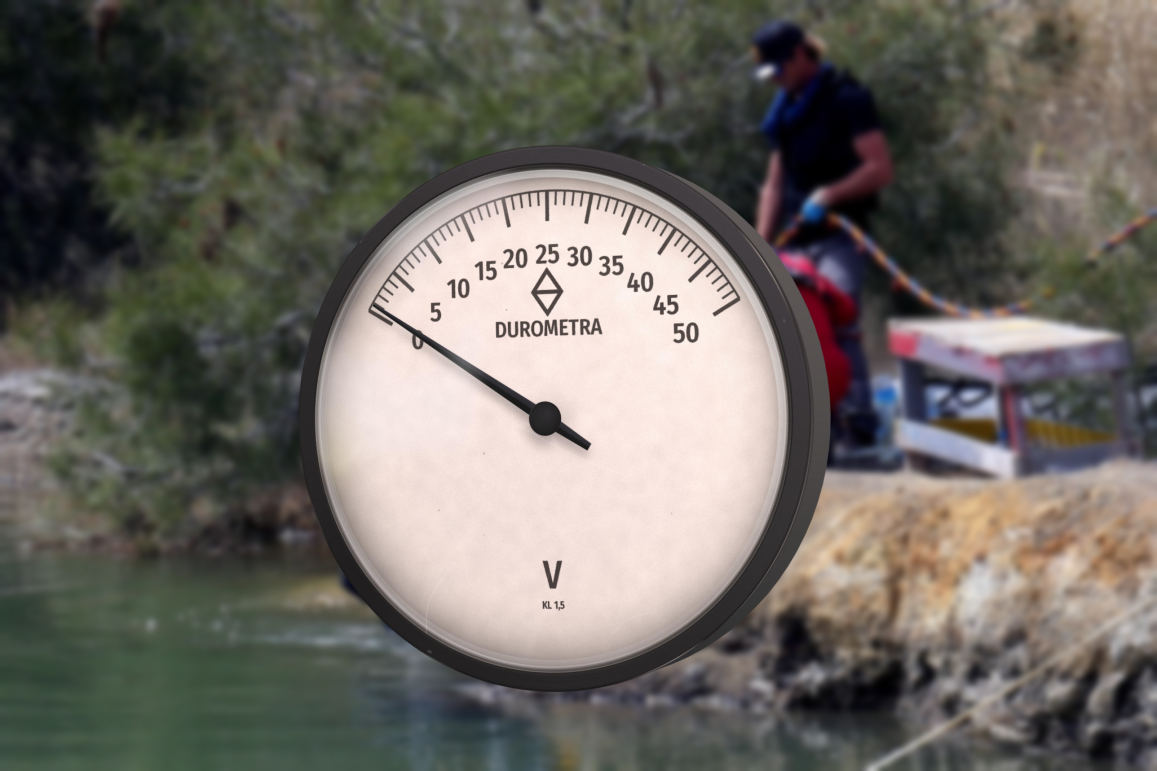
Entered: 1 V
